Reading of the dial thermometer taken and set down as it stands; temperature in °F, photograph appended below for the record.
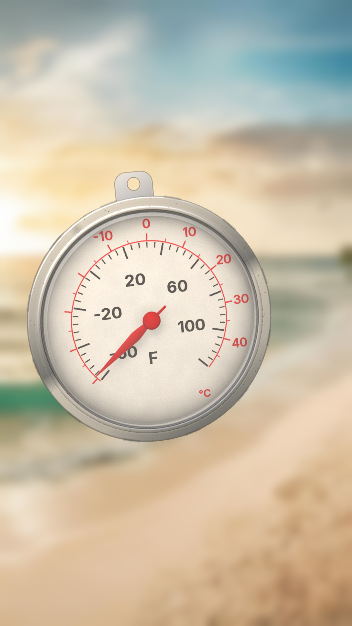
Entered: -56 °F
